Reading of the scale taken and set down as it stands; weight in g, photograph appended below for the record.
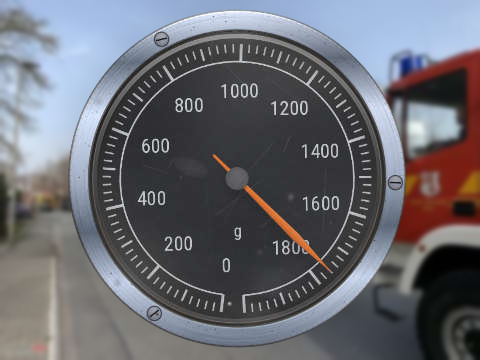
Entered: 1760 g
